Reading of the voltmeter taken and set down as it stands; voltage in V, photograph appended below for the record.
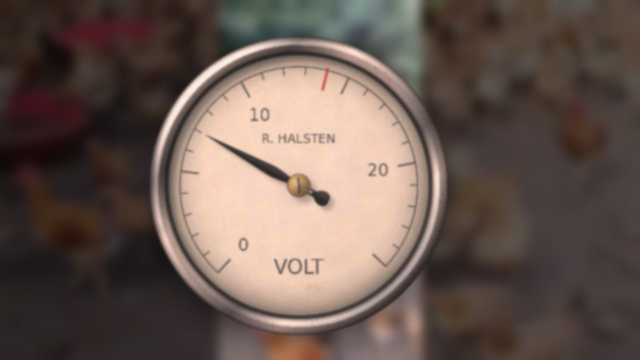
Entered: 7 V
